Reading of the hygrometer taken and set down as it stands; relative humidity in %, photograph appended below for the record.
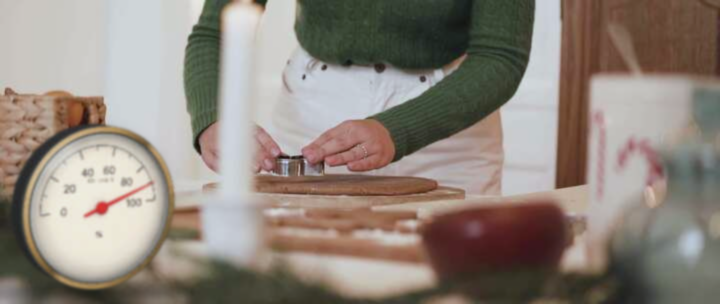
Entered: 90 %
